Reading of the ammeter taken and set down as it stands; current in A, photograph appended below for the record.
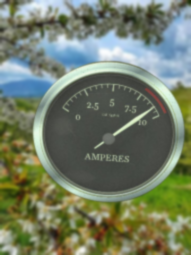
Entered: 9 A
